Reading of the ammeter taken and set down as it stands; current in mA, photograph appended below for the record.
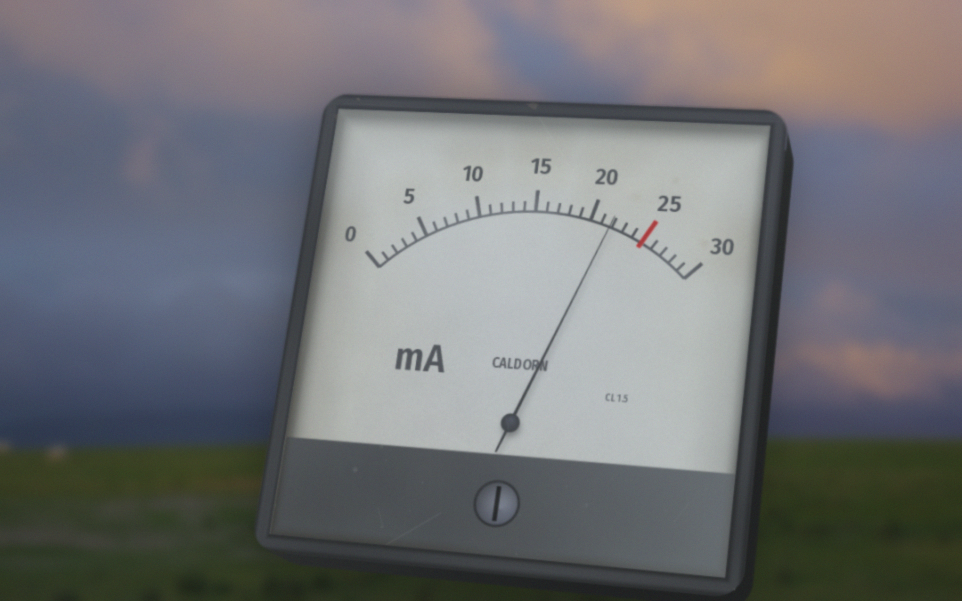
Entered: 22 mA
